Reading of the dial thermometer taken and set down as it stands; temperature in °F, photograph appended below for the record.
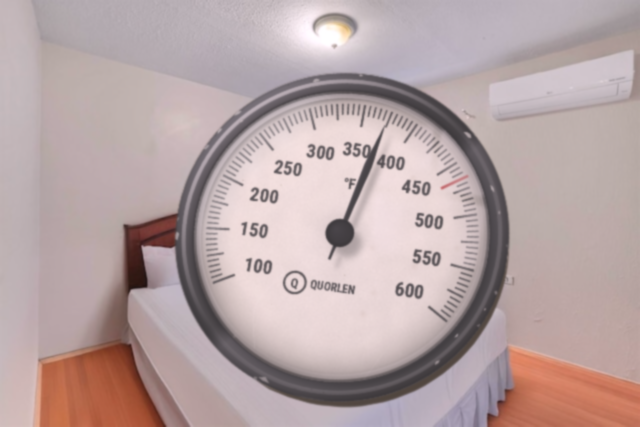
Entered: 375 °F
